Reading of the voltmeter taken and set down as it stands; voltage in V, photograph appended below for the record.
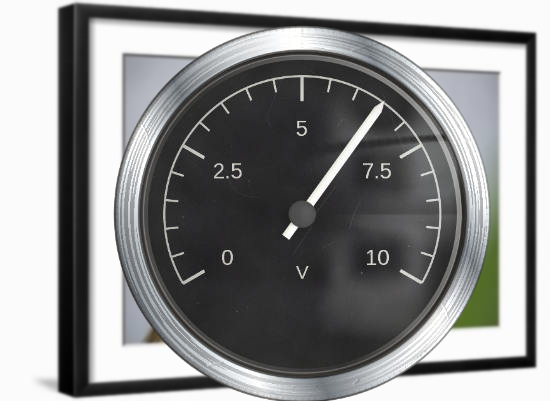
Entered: 6.5 V
